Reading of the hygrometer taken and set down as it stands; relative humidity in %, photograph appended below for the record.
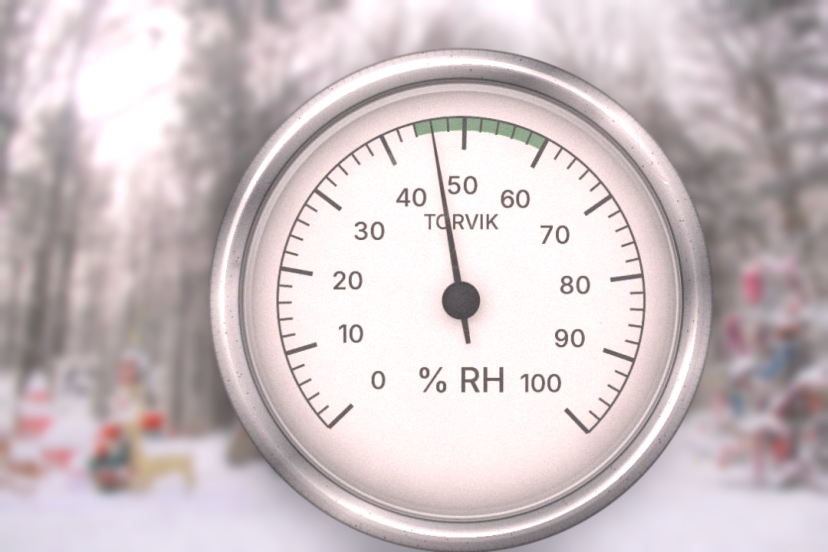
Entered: 46 %
